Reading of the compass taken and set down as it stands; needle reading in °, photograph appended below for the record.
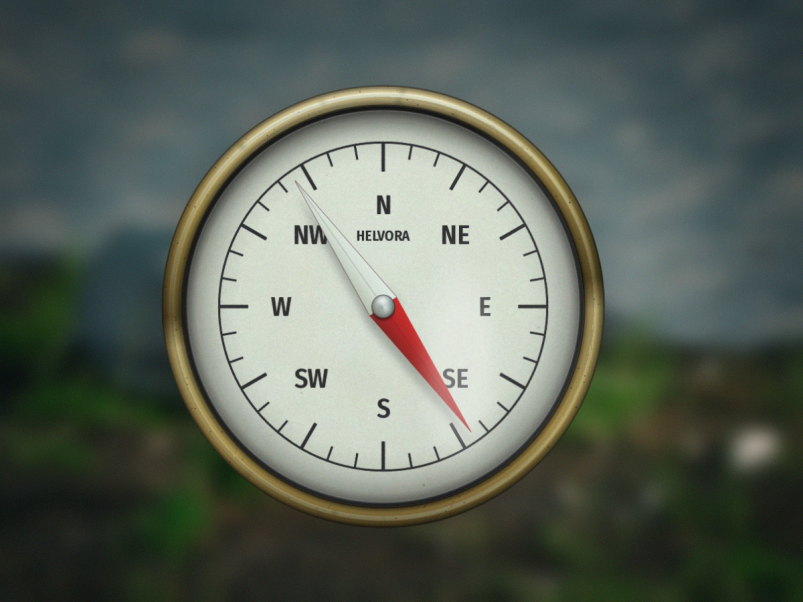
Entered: 145 °
